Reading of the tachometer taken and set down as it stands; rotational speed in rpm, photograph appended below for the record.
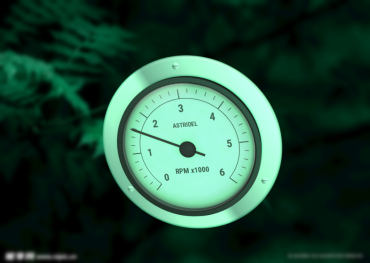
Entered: 1600 rpm
